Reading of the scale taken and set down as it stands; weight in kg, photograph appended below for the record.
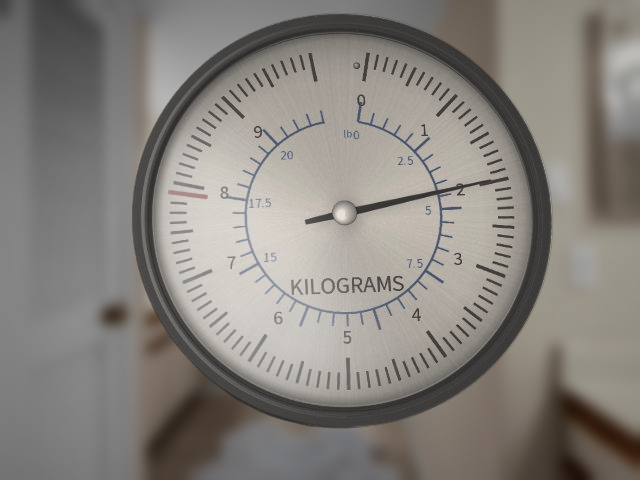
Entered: 2 kg
